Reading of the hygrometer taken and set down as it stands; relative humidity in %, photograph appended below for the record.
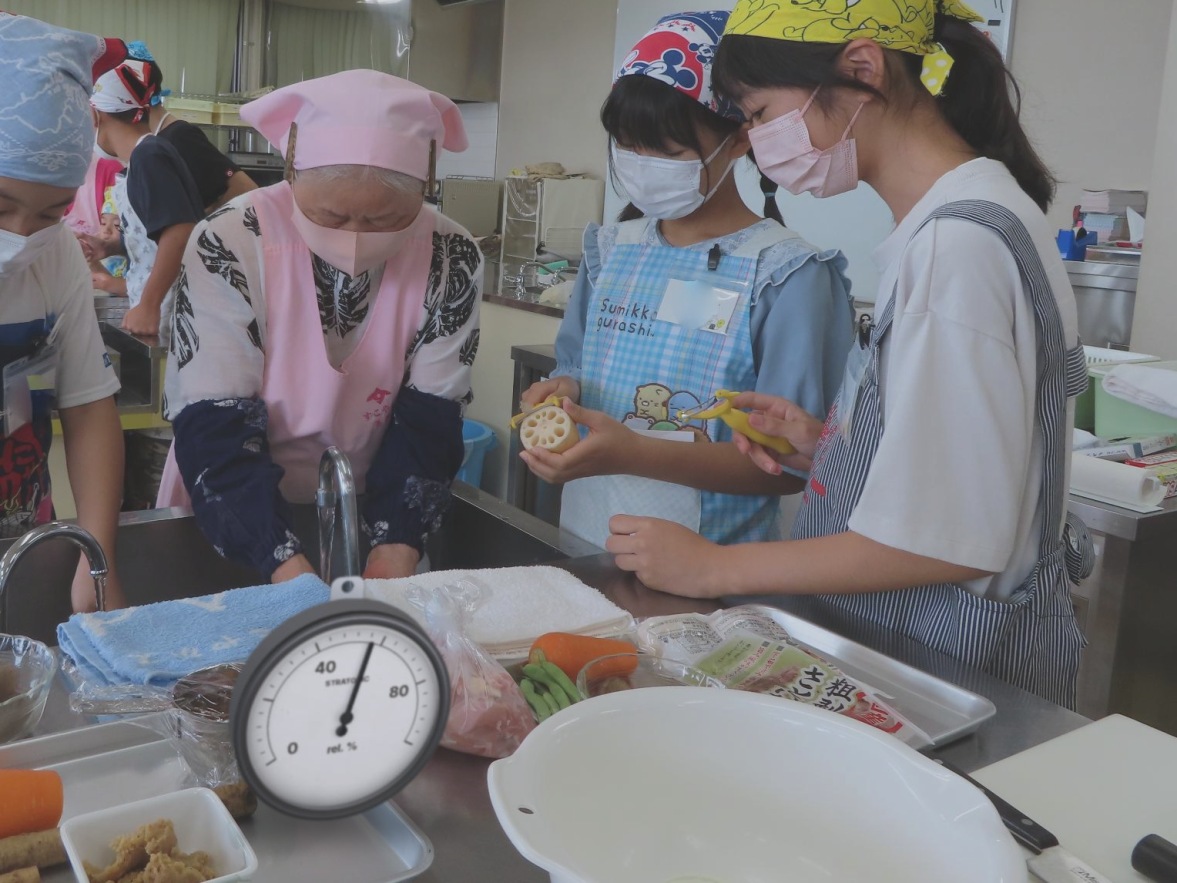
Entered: 56 %
